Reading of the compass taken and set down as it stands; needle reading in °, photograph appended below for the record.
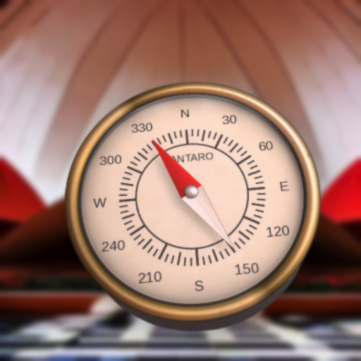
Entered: 330 °
